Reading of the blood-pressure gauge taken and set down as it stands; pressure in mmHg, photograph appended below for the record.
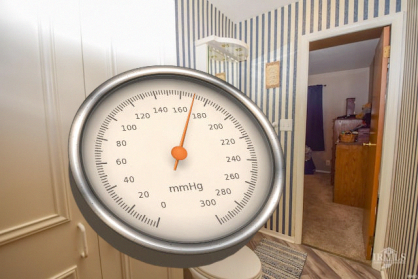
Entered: 170 mmHg
